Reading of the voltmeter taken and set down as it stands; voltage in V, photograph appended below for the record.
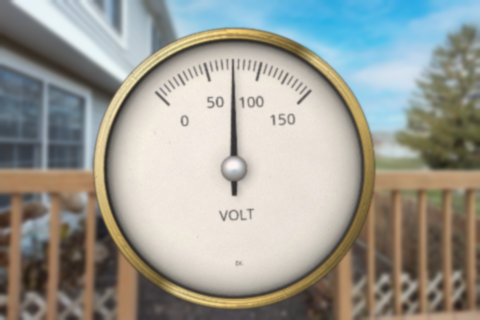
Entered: 75 V
